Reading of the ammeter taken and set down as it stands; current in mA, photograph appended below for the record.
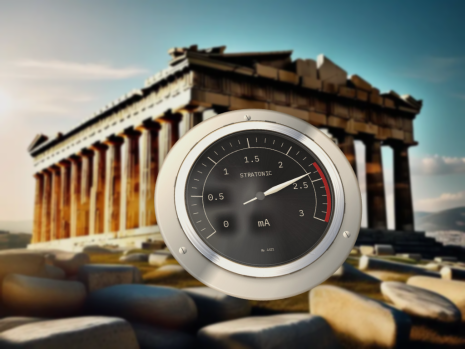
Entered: 2.4 mA
